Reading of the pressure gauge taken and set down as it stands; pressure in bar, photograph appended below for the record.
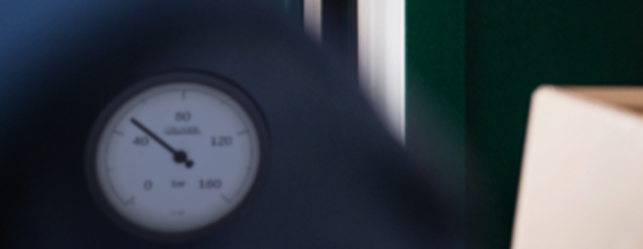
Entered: 50 bar
